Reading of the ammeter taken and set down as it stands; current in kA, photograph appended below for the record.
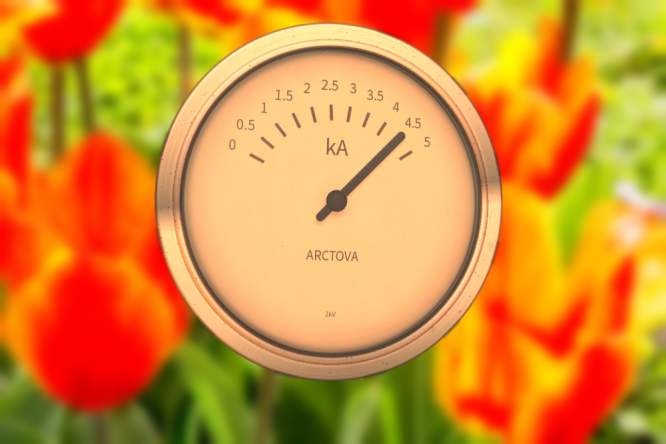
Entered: 4.5 kA
